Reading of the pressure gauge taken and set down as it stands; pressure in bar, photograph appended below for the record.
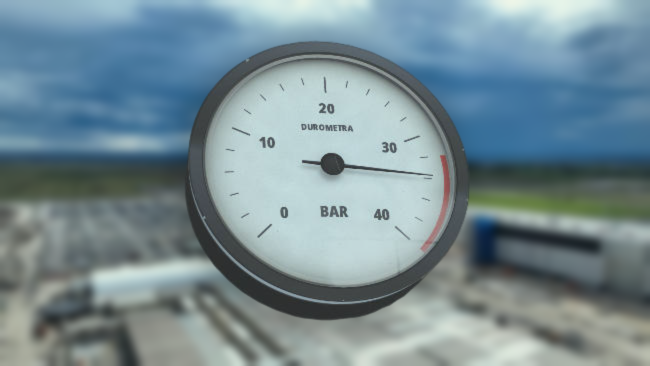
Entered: 34 bar
